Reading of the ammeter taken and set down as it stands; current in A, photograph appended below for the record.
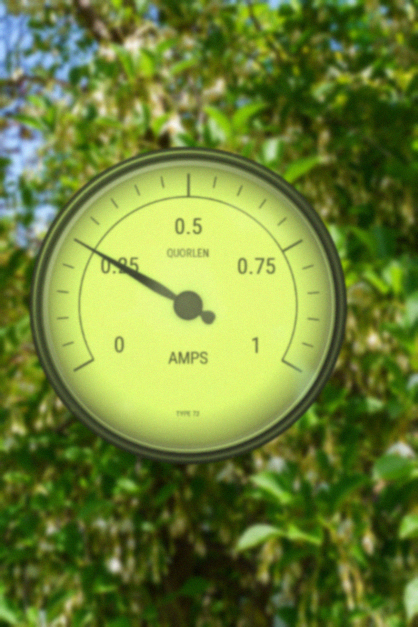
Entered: 0.25 A
